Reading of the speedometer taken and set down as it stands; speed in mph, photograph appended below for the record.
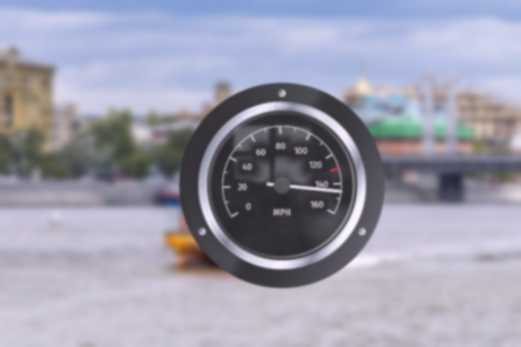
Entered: 145 mph
